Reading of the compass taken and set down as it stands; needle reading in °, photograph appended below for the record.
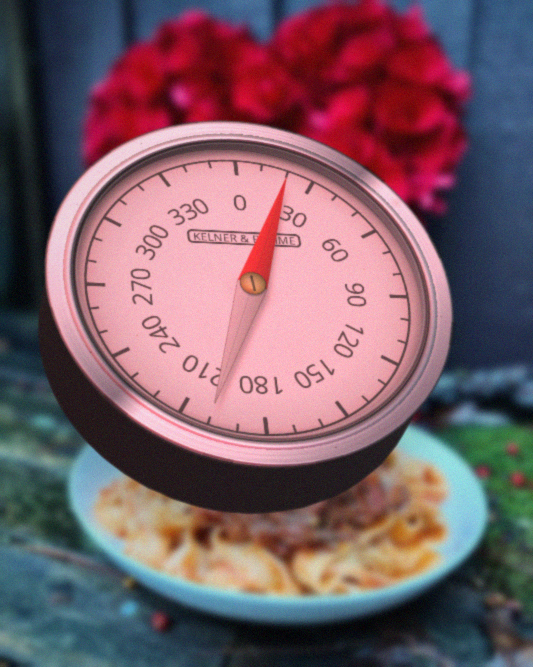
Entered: 20 °
